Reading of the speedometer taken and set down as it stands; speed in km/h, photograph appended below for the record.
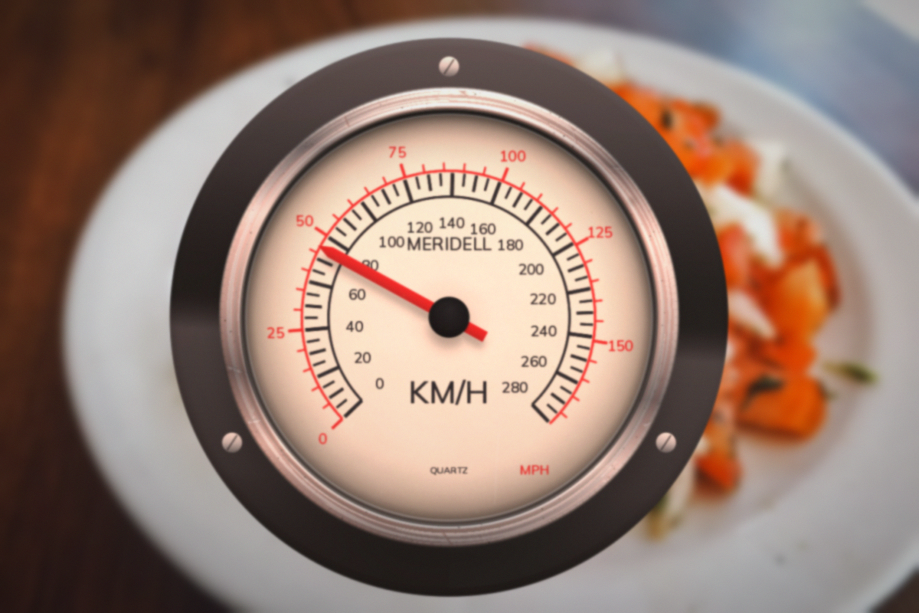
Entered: 75 km/h
